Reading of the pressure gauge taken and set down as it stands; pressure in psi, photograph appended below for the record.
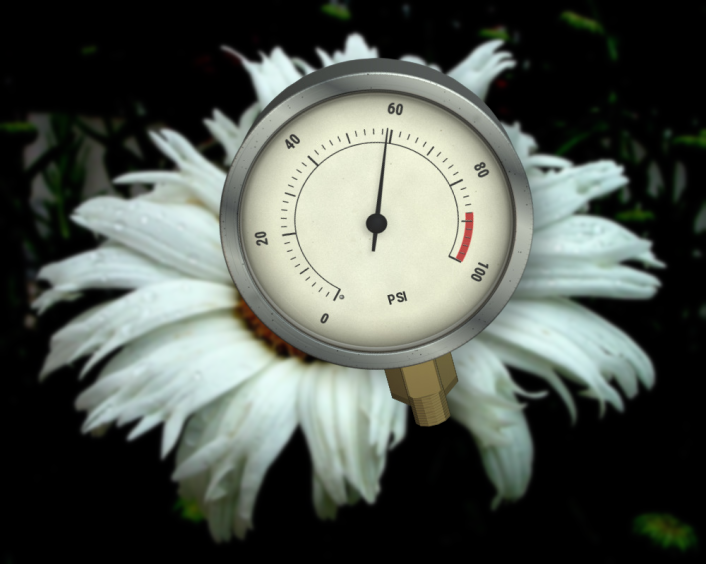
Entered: 59 psi
